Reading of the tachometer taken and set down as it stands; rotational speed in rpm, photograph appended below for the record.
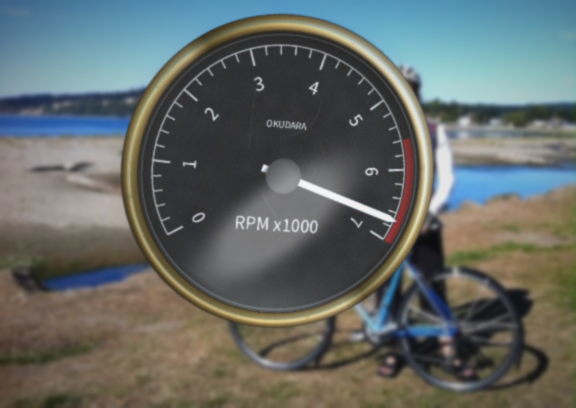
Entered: 6700 rpm
